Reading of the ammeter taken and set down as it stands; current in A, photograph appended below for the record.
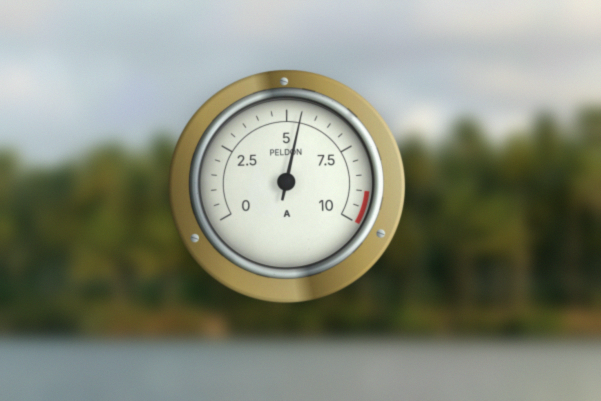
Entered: 5.5 A
